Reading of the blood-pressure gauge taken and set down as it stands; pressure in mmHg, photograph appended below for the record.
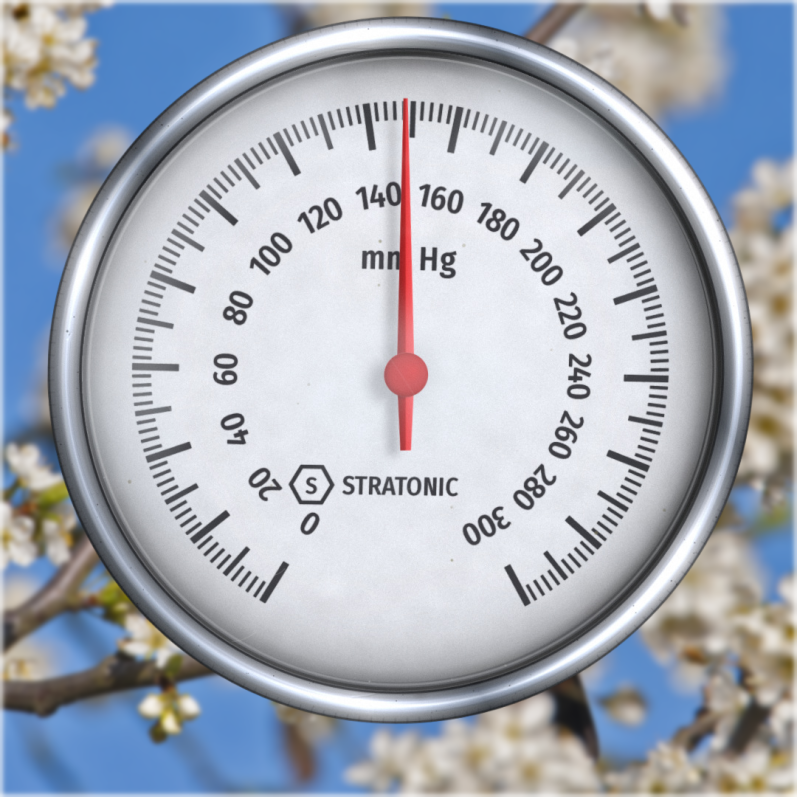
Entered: 148 mmHg
